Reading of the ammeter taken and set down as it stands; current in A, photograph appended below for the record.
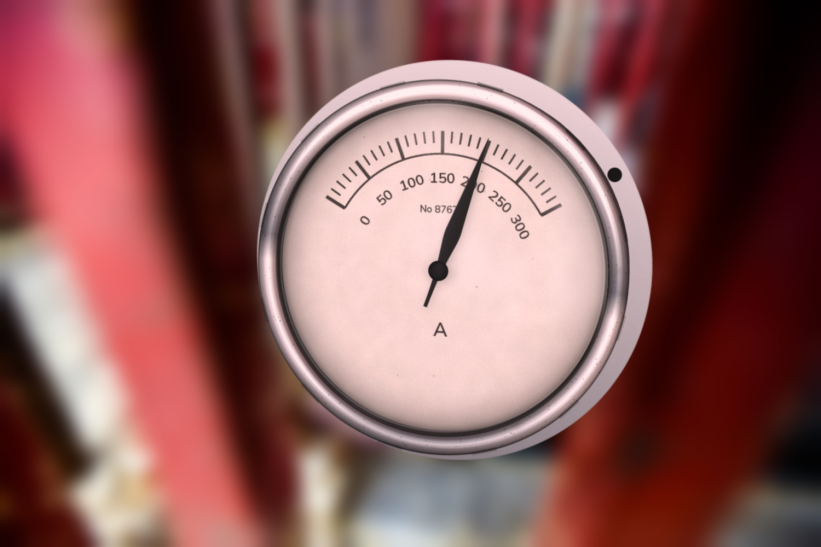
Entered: 200 A
